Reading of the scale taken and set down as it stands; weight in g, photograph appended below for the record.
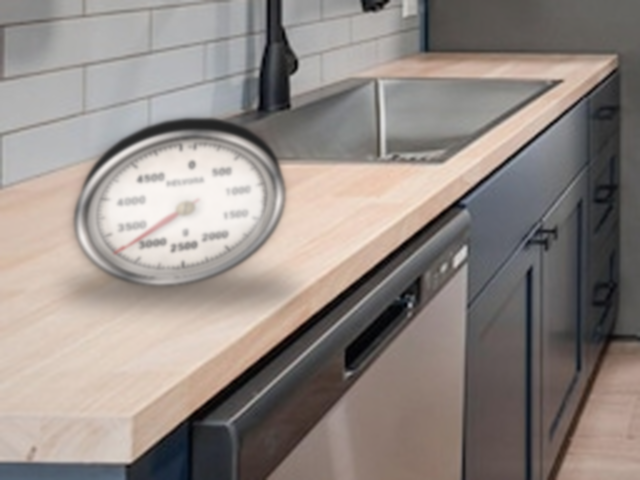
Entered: 3250 g
